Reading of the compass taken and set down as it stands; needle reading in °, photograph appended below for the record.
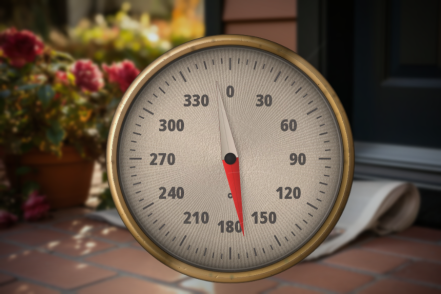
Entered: 170 °
